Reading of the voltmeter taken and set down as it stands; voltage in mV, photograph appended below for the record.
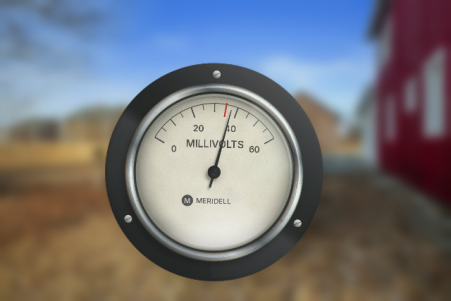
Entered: 37.5 mV
